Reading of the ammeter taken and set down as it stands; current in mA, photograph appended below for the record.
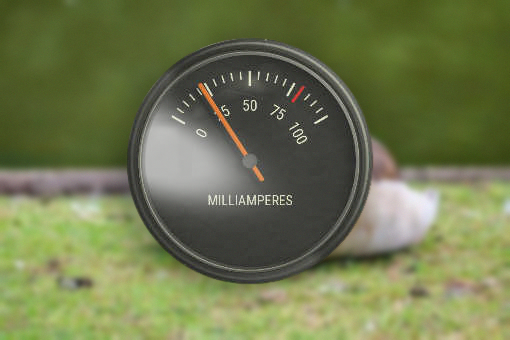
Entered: 22.5 mA
